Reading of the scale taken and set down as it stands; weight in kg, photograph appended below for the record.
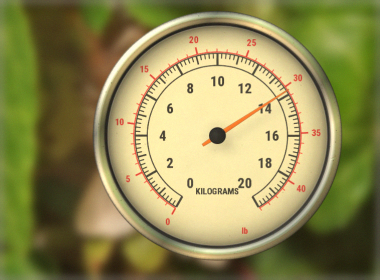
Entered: 13.8 kg
